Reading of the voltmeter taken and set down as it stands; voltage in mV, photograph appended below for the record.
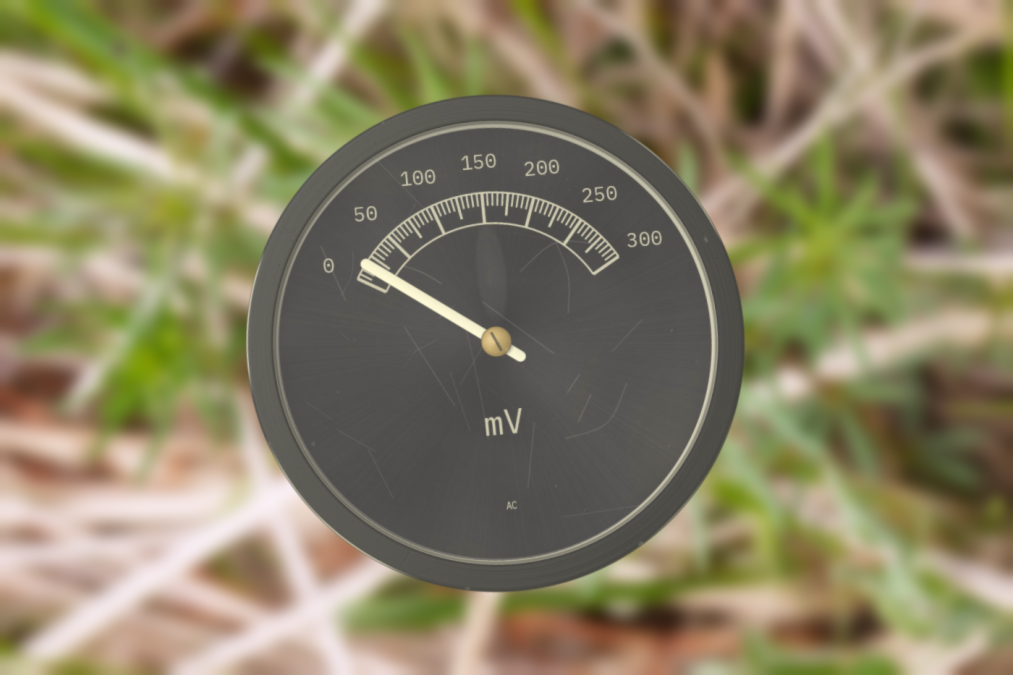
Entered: 15 mV
